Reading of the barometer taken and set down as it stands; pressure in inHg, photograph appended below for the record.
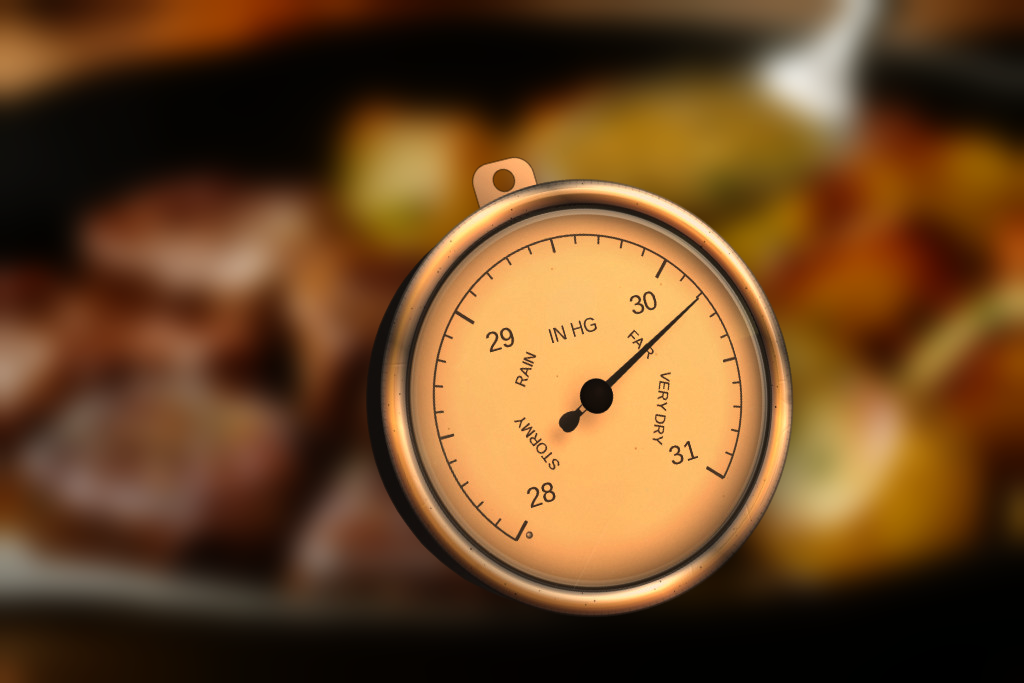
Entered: 30.2 inHg
